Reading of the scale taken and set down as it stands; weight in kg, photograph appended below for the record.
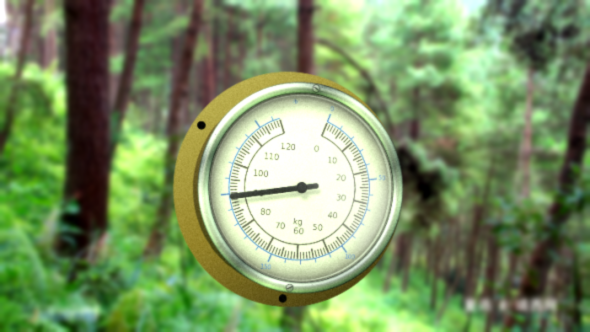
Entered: 90 kg
